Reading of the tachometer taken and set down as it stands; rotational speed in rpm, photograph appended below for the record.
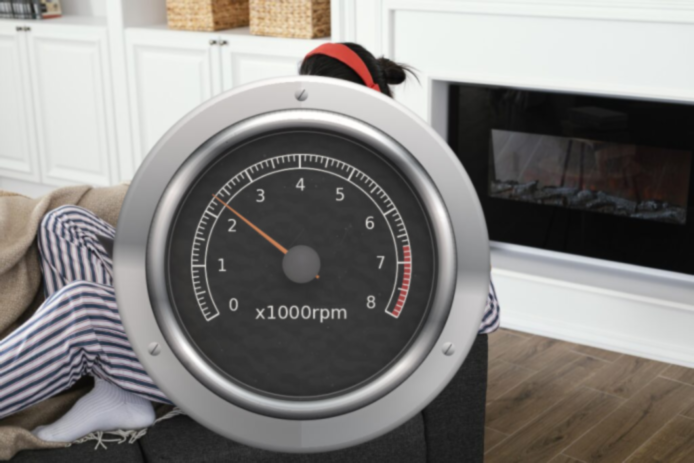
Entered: 2300 rpm
